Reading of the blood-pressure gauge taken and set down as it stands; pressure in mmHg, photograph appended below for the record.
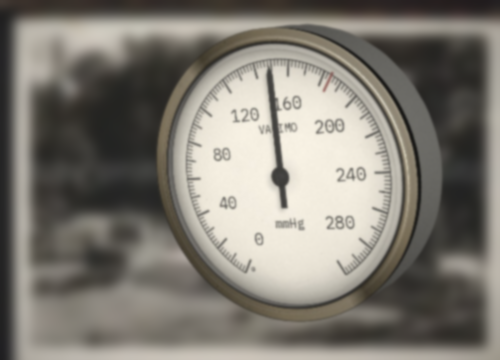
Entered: 150 mmHg
